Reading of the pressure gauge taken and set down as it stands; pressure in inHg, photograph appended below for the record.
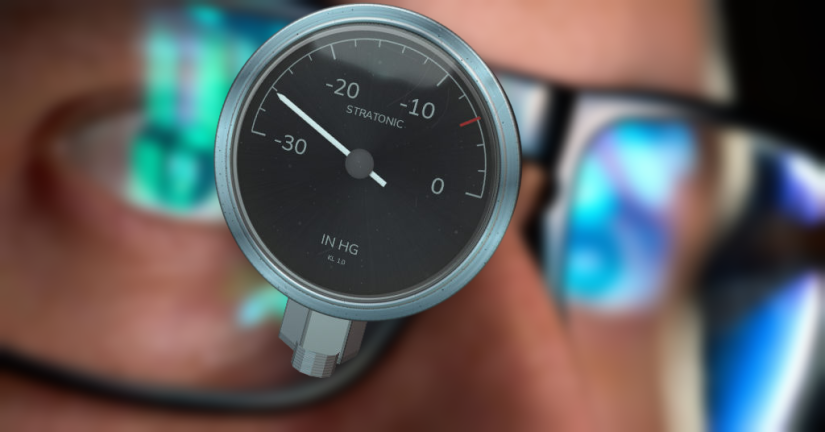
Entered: -26 inHg
